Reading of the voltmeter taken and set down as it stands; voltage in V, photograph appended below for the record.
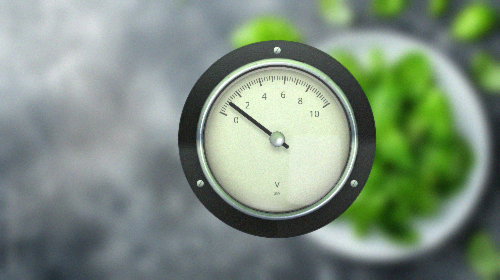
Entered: 1 V
